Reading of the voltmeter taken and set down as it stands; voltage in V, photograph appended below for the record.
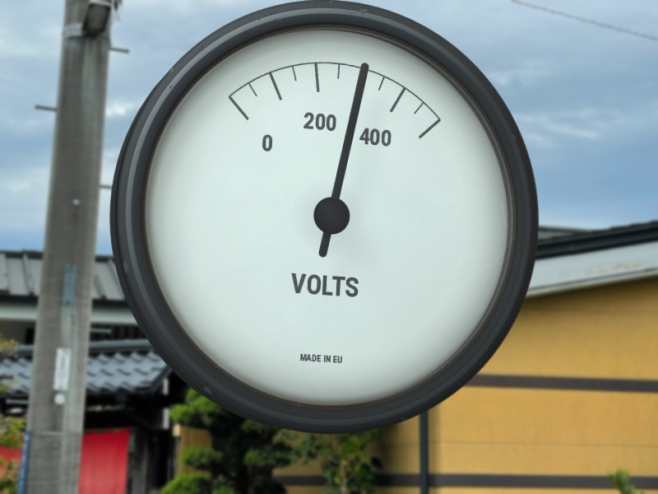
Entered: 300 V
